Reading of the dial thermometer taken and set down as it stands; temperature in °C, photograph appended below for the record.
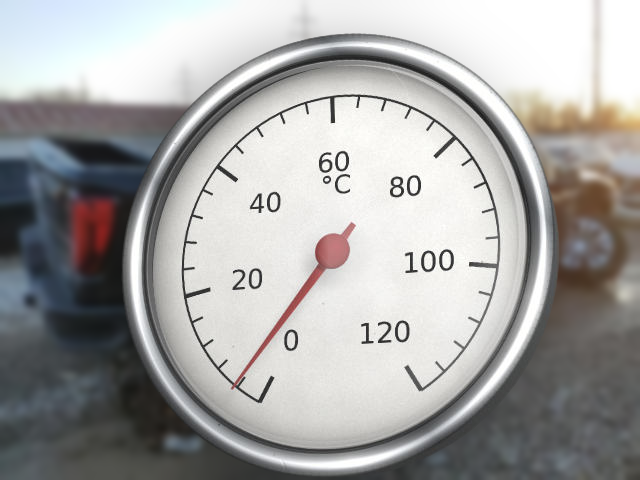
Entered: 4 °C
